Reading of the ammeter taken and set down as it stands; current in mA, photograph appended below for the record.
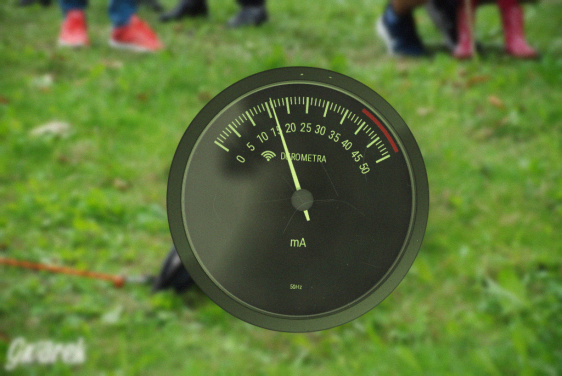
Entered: 16 mA
